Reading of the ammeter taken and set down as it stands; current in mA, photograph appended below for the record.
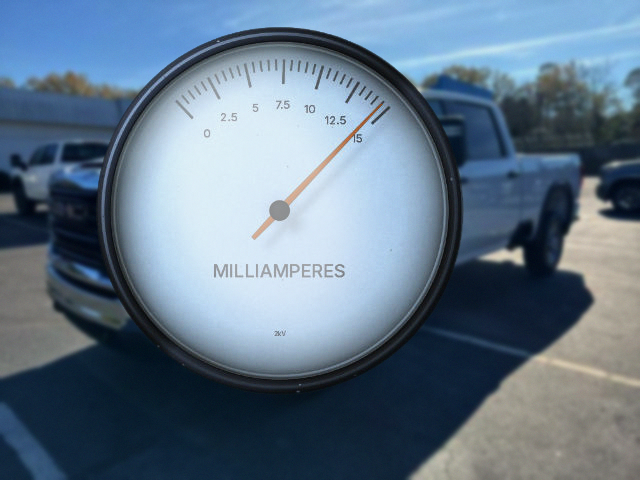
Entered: 14.5 mA
